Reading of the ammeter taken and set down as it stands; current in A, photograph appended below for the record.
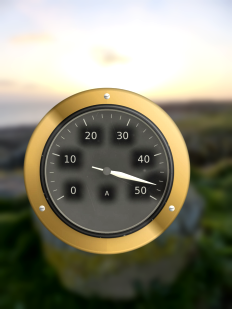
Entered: 47 A
